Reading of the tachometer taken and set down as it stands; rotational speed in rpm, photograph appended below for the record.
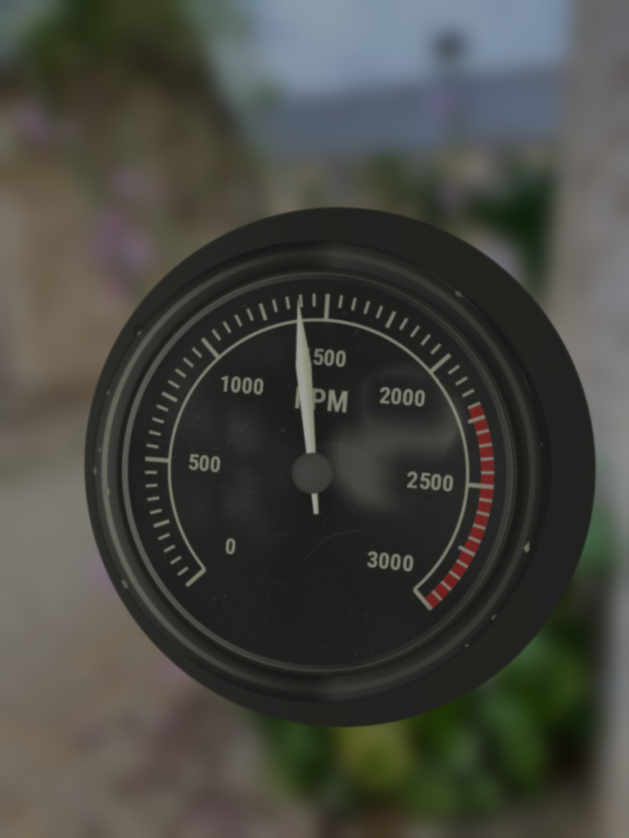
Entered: 1400 rpm
